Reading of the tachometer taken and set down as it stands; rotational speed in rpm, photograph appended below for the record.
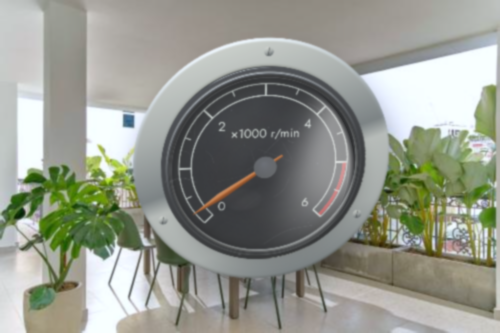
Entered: 250 rpm
